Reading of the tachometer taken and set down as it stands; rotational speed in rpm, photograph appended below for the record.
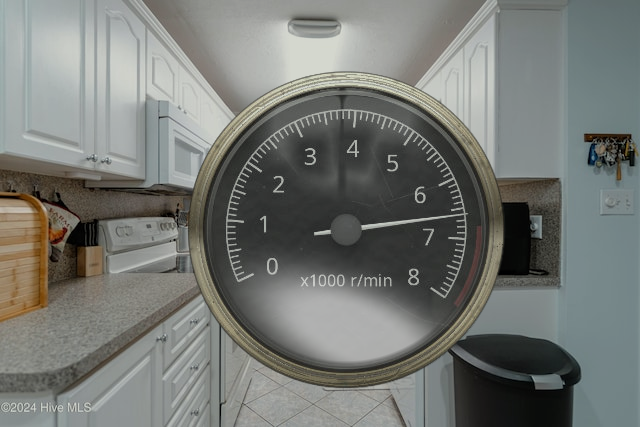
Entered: 6600 rpm
